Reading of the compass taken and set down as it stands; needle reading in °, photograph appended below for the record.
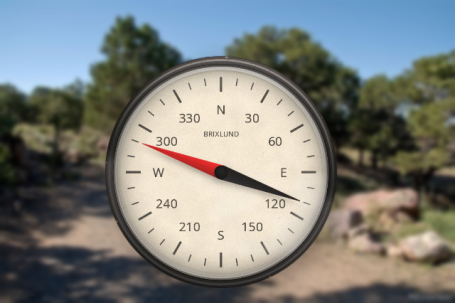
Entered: 290 °
